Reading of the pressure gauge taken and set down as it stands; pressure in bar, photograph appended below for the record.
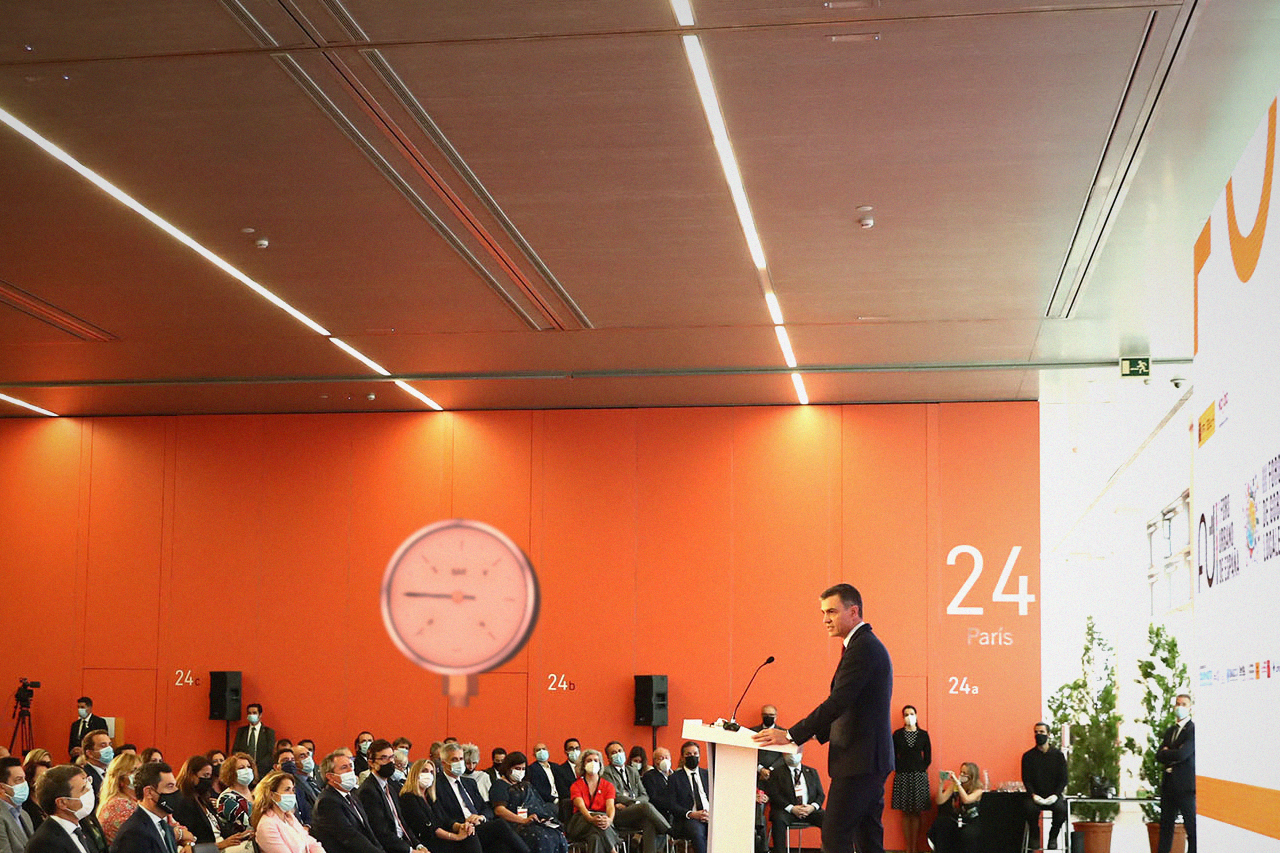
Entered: 1 bar
